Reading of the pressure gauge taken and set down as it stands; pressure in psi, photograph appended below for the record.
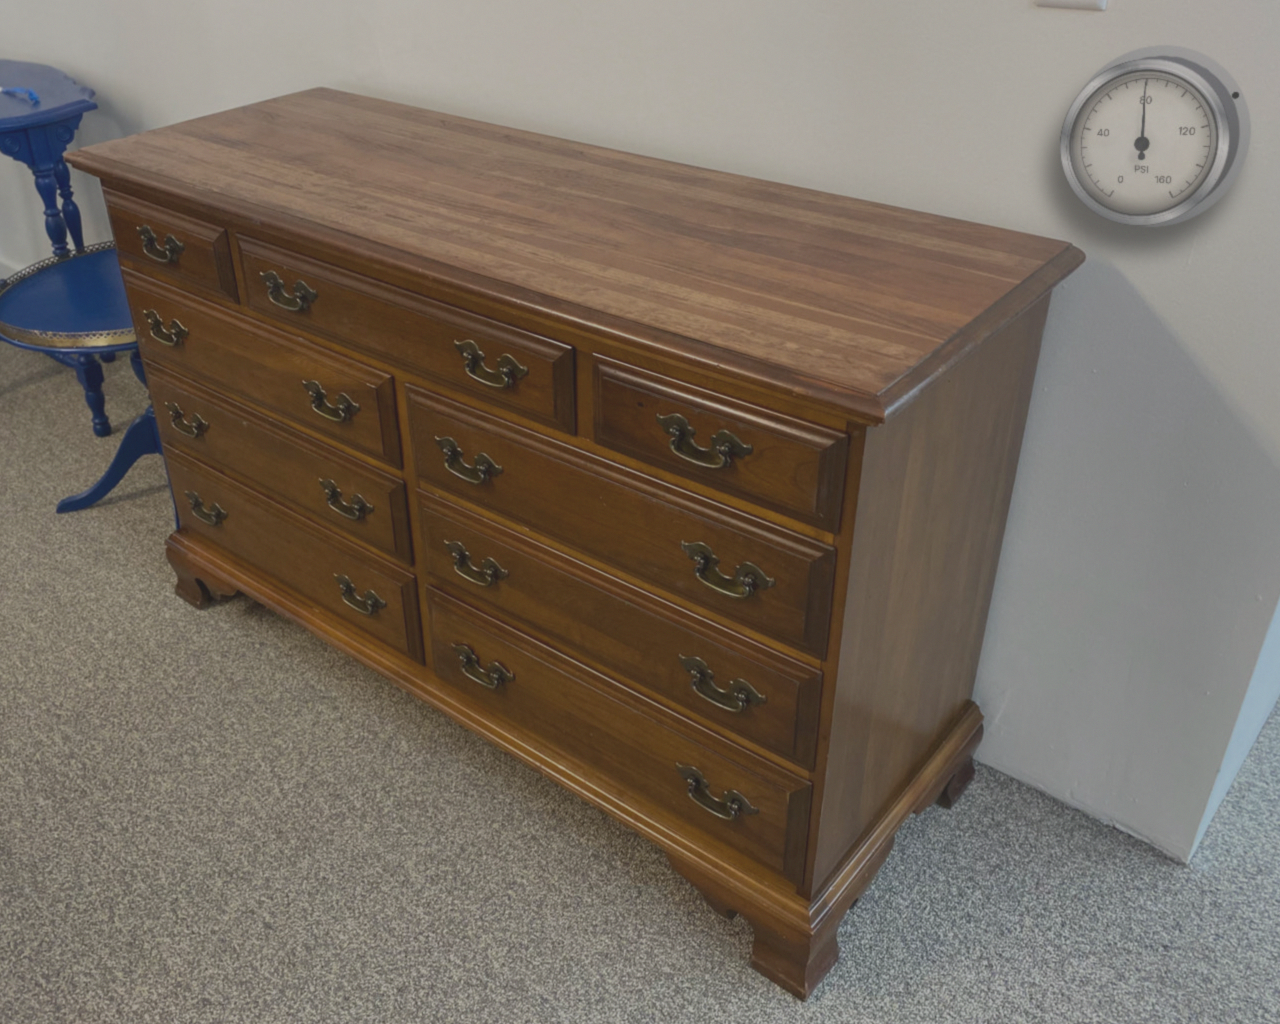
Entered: 80 psi
